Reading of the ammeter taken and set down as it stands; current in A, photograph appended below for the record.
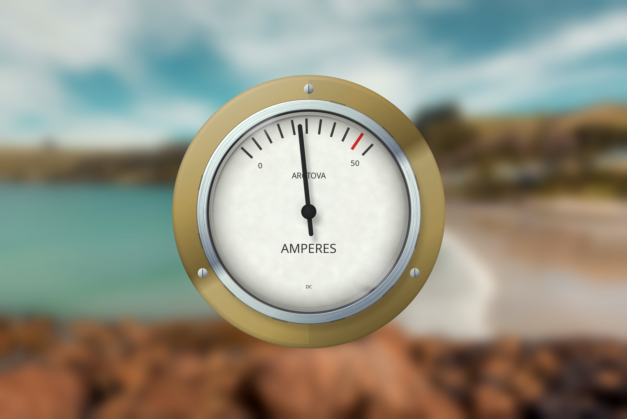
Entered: 22.5 A
